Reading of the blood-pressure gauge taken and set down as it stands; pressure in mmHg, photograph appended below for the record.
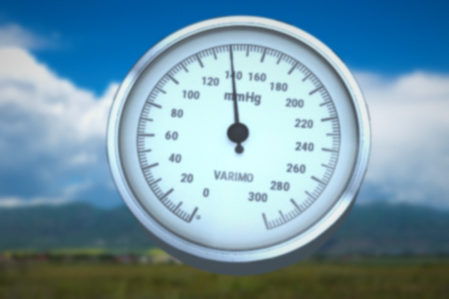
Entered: 140 mmHg
